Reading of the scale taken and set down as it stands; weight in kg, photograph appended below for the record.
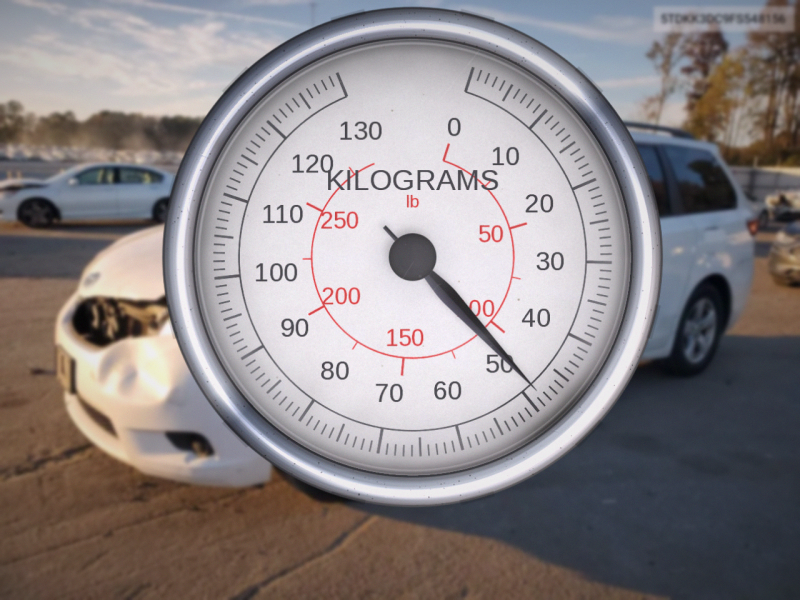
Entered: 48.5 kg
